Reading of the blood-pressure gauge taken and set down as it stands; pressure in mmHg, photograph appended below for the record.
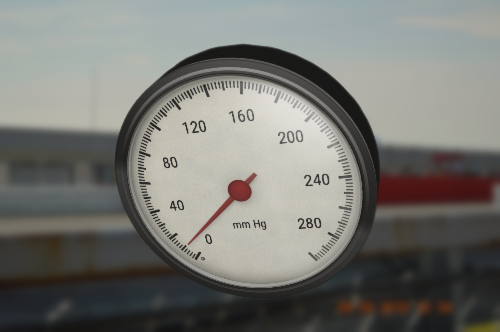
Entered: 10 mmHg
